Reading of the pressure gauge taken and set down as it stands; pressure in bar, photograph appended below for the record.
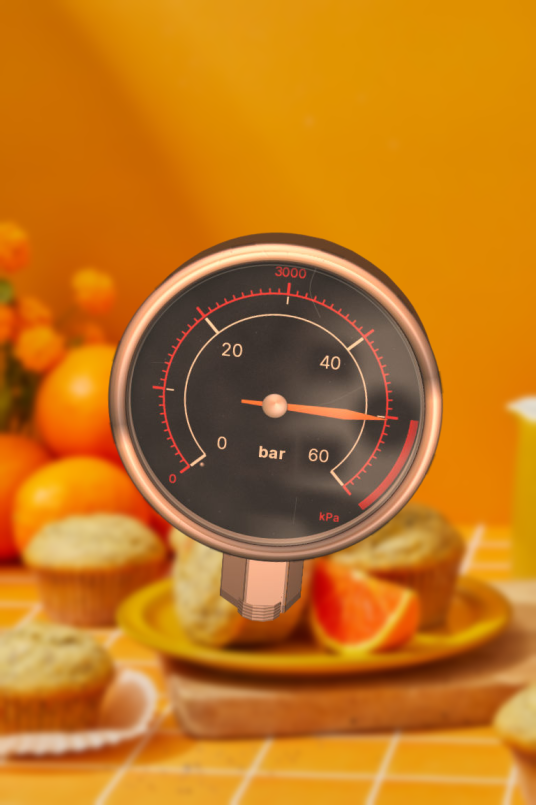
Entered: 50 bar
